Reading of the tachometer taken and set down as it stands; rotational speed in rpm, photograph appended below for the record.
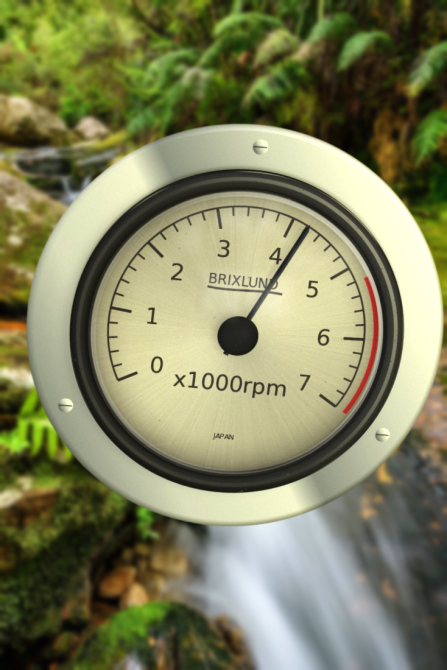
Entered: 4200 rpm
